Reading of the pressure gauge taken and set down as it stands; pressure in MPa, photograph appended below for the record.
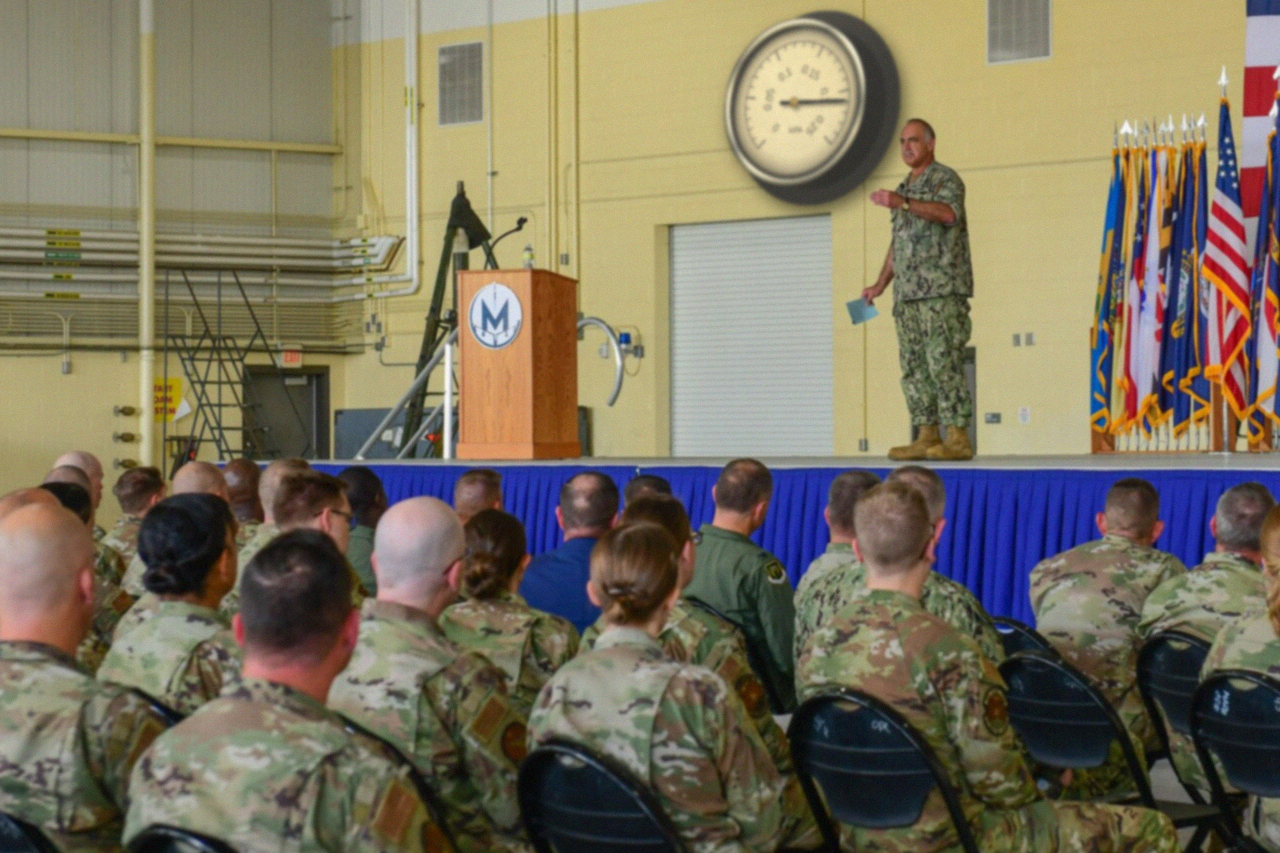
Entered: 0.21 MPa
